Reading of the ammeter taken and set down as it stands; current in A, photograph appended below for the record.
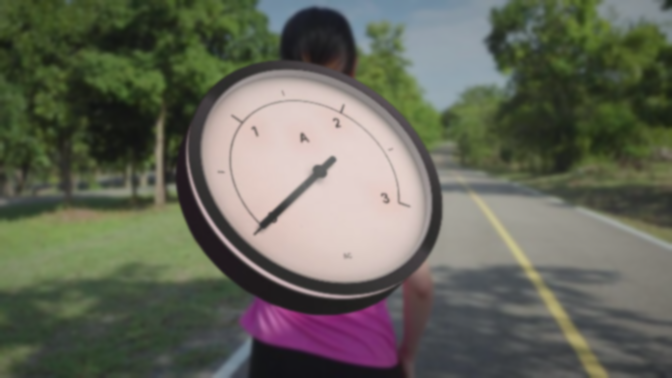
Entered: 0 A
